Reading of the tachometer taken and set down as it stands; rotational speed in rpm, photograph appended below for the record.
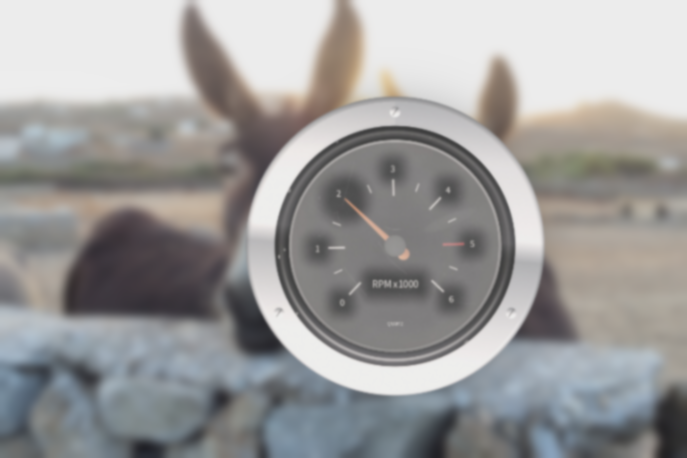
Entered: 2000 rpm
